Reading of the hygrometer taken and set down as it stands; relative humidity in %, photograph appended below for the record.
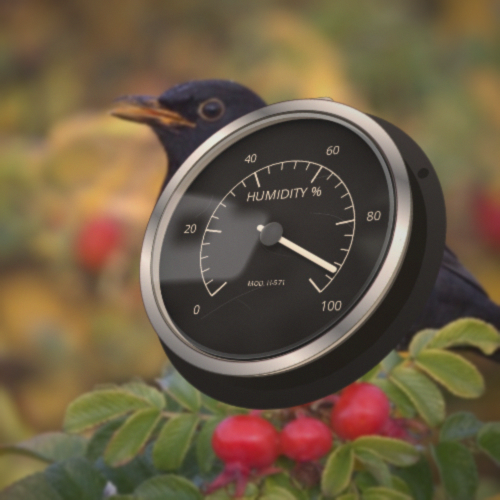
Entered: 94 %
